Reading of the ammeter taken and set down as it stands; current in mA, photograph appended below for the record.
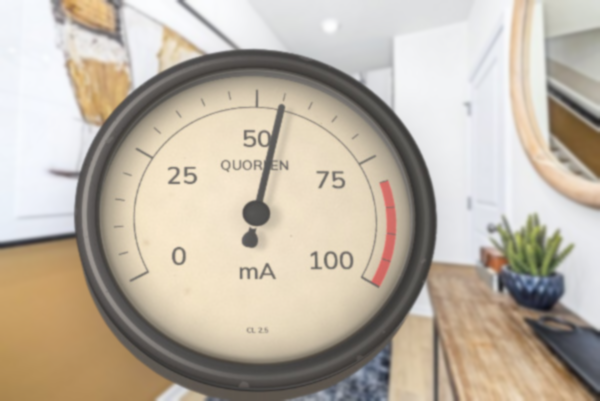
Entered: 55 mA
